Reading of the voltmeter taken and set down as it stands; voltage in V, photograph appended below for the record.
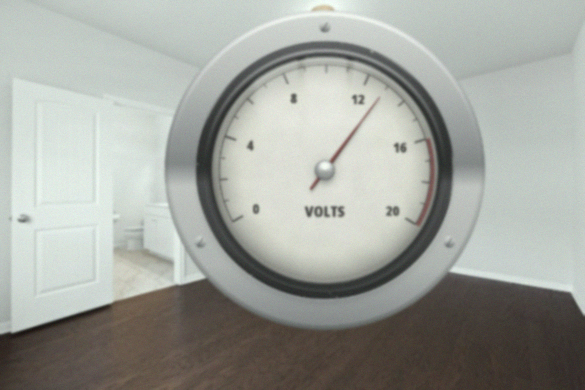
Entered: 13 V
